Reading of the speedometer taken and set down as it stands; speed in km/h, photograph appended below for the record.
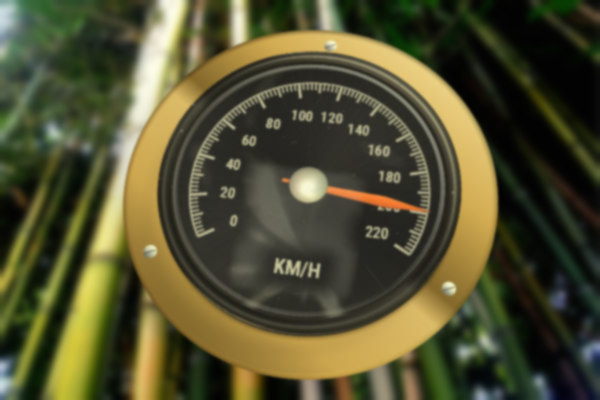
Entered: 200 km/h
